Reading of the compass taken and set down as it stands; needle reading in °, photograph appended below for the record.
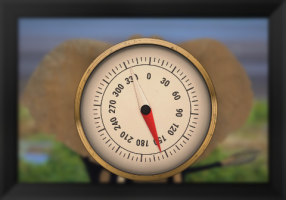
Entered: 155 °
